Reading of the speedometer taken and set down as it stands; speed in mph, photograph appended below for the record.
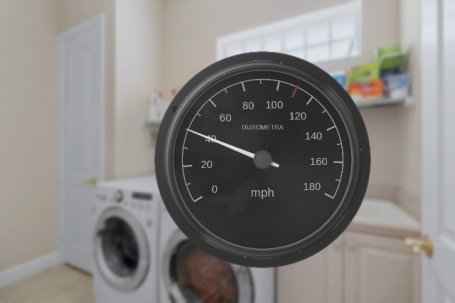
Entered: 40 mph
